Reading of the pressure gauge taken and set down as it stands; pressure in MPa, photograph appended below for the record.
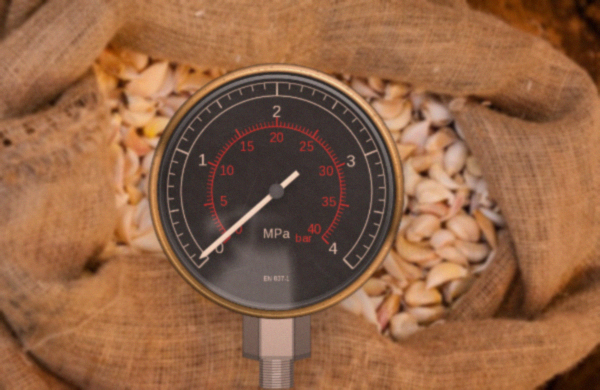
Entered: 0.05 MPa
